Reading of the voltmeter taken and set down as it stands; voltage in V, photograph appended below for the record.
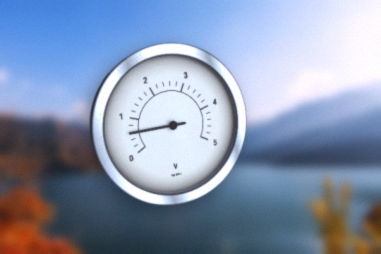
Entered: 0.6 V
